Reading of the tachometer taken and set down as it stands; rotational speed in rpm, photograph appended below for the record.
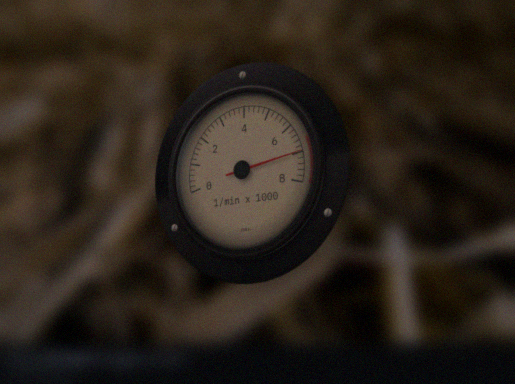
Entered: 7000 rpm
